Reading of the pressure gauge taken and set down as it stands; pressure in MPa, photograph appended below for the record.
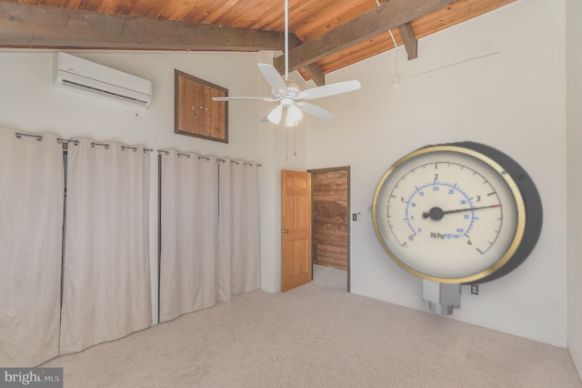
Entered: 3.2 MPa
